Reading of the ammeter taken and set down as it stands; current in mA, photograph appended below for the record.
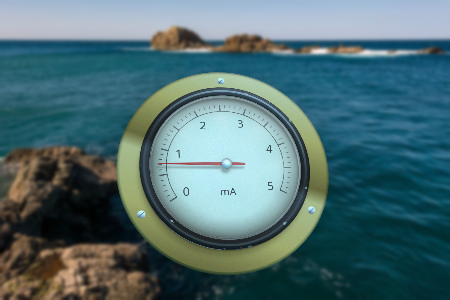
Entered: 0.7 mA
